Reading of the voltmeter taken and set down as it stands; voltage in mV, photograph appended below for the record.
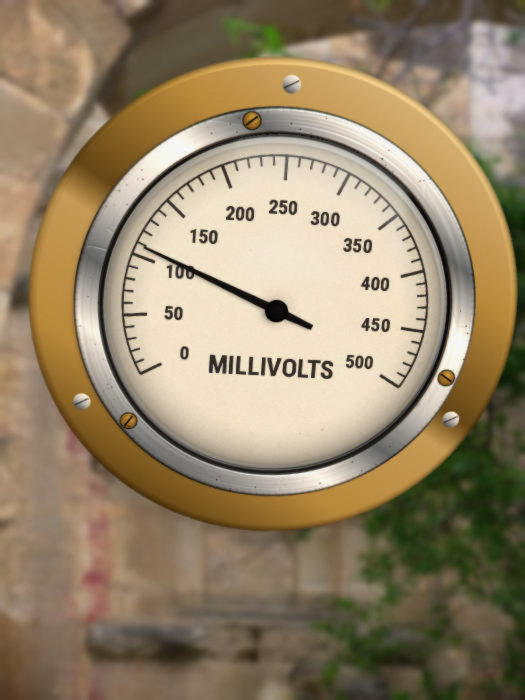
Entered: 110 mV
